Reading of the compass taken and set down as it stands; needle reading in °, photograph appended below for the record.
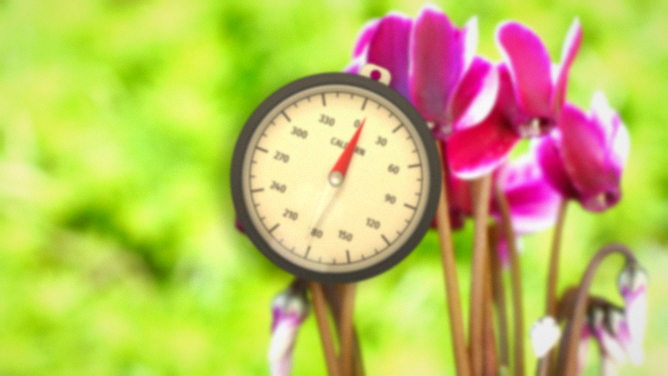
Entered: 5 °
